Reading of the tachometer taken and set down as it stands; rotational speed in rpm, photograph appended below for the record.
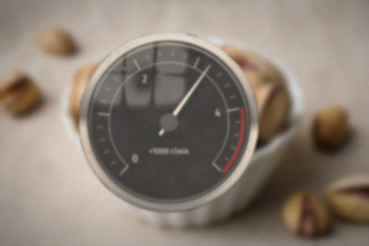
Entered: 3200 rpm
